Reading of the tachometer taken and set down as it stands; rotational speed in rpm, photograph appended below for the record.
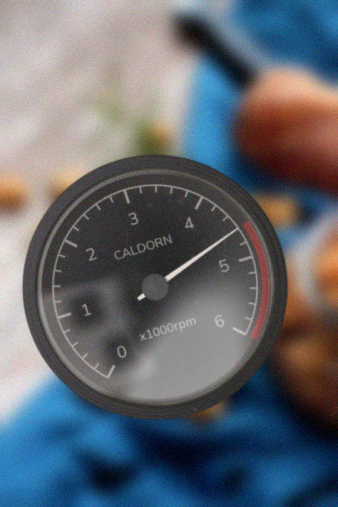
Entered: 4600 rpm
